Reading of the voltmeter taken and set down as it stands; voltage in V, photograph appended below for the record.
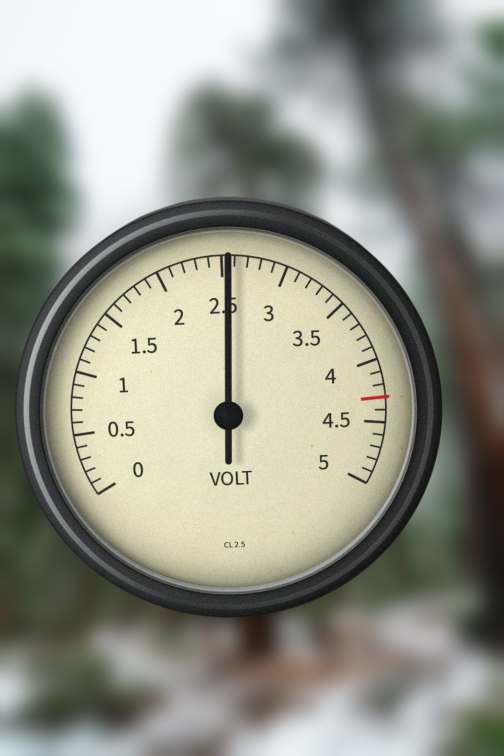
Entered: 2.55 V
